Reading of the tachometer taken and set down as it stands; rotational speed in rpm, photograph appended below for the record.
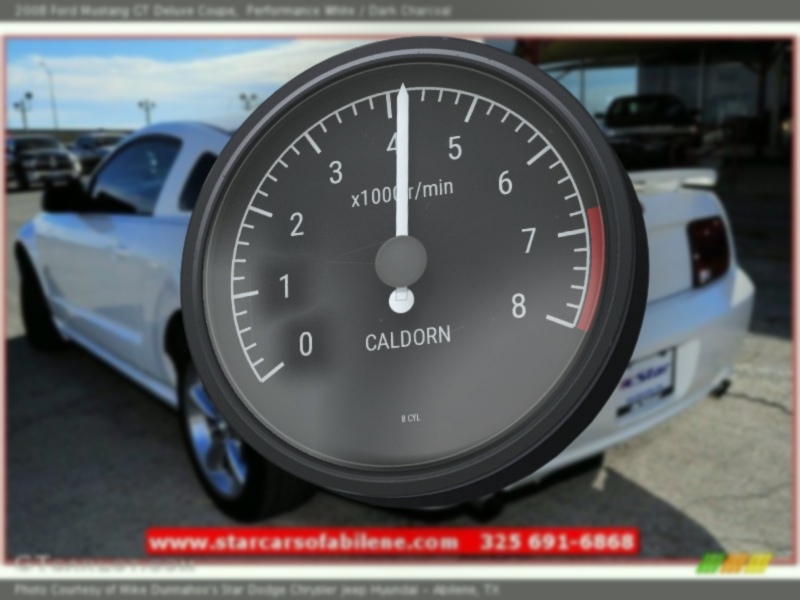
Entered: 4200 rpm
